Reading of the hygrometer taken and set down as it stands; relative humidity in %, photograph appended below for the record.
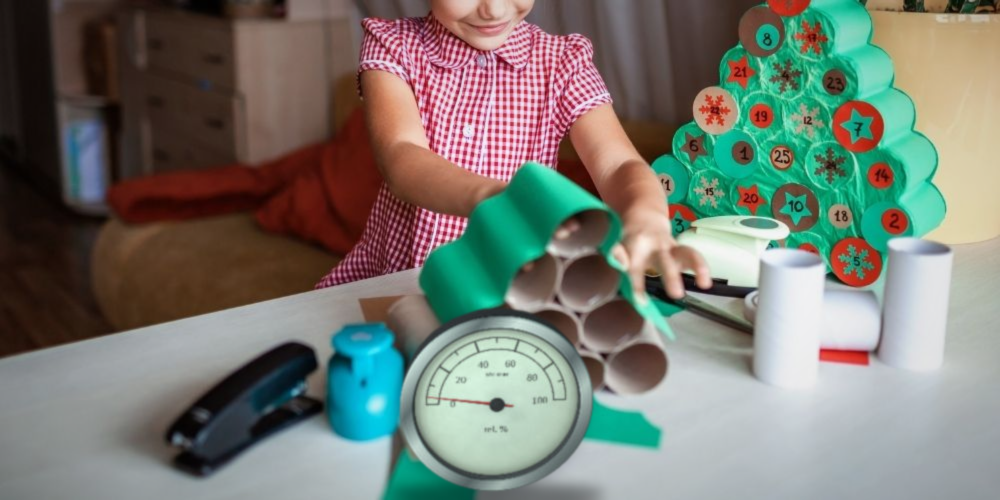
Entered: 5 %
